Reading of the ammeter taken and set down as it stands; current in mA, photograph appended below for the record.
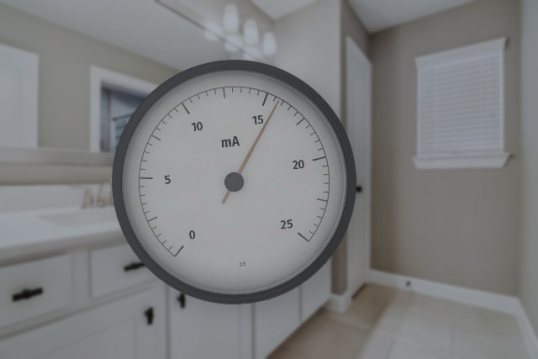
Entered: 15.75 mA
